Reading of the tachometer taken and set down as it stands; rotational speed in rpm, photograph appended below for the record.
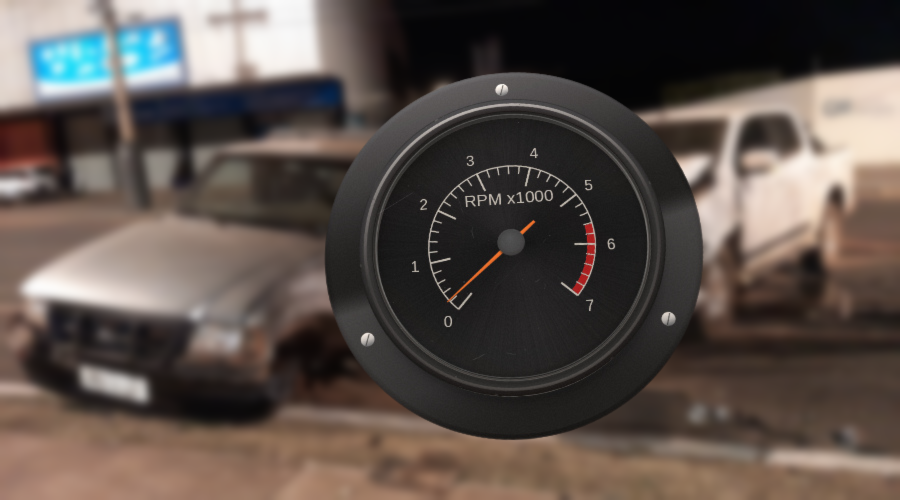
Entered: 200 rpm
